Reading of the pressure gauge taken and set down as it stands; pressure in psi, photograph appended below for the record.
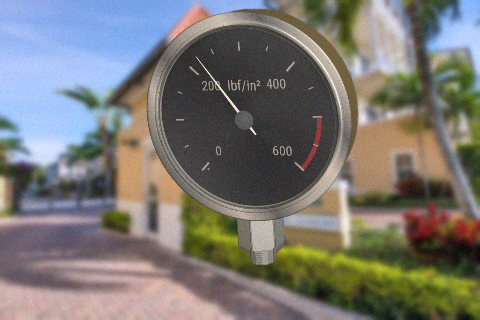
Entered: 225 psi
